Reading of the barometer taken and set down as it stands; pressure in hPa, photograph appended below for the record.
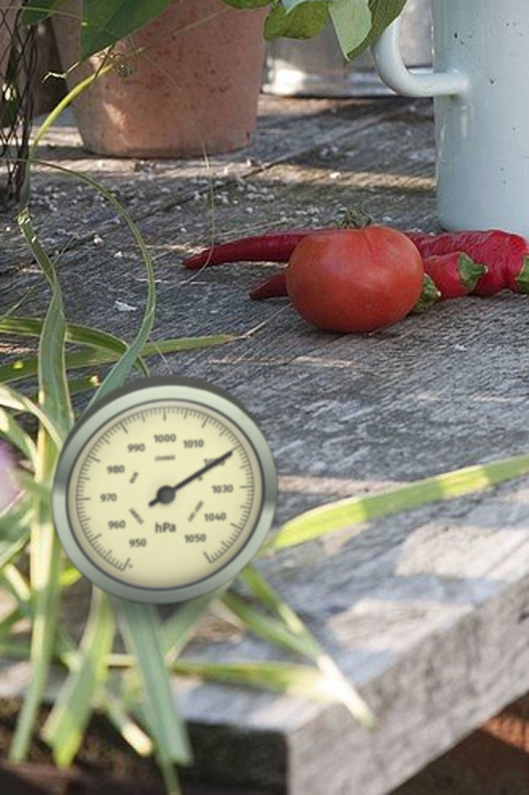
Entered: 1020 hPa
